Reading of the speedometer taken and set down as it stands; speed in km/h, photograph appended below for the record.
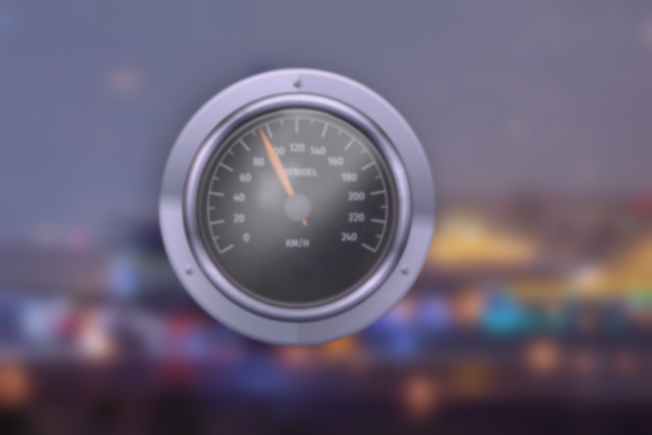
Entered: 95 km/h
